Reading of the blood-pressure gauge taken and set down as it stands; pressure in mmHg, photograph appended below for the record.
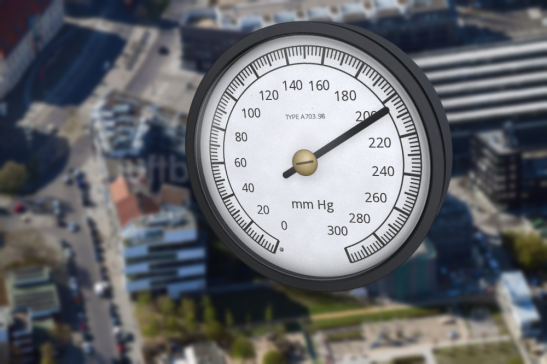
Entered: 204 mmHg
